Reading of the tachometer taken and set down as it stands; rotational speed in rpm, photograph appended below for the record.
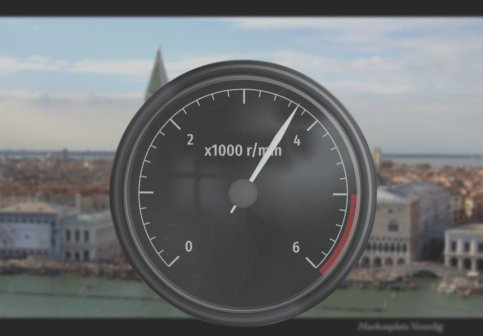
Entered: 3700 rpm
